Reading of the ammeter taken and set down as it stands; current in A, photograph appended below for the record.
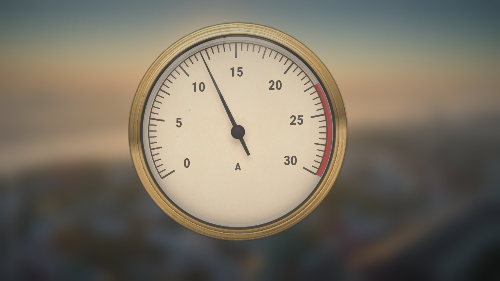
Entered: 12 A
